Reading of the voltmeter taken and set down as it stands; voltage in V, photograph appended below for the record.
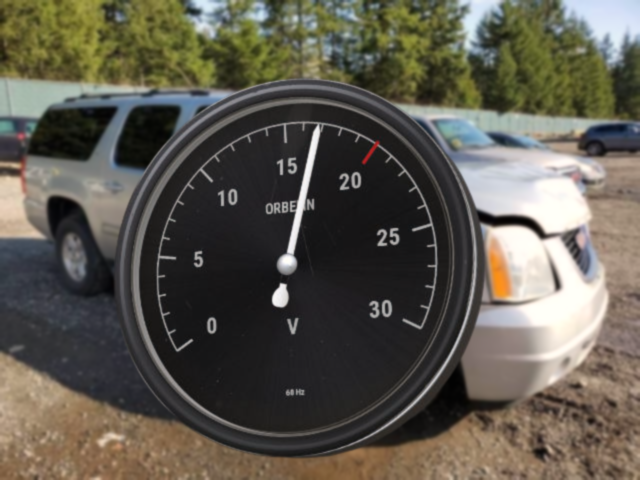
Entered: 17 V
